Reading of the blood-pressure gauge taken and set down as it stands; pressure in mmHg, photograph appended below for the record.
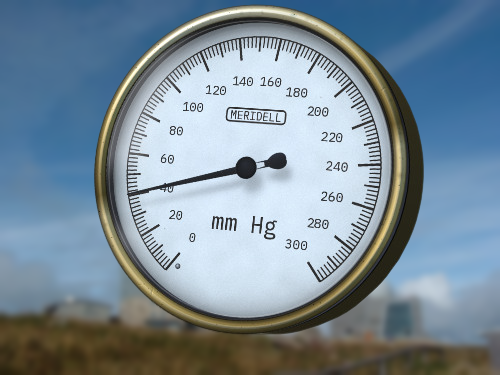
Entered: 40 mmHg
